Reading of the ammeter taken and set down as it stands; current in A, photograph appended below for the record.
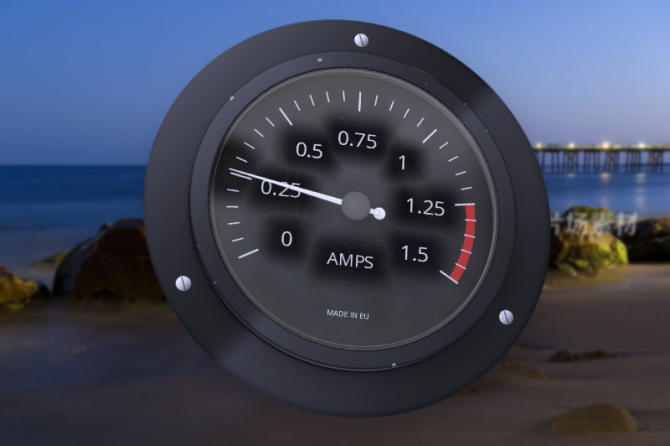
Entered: 0.25 A
